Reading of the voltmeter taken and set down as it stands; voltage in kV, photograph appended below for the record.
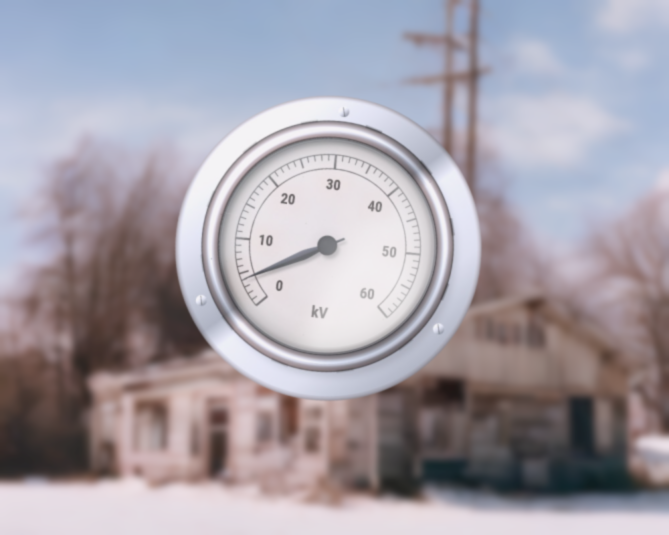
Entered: 4 kV
